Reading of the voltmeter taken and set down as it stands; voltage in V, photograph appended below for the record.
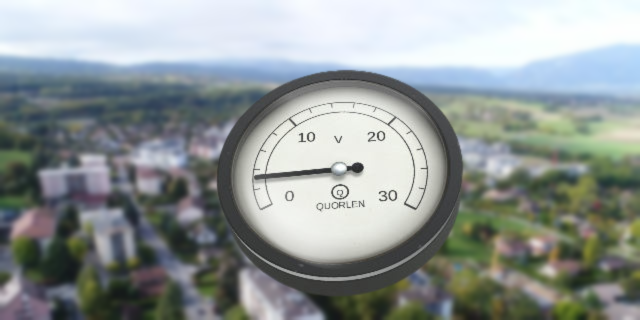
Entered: 3 V
